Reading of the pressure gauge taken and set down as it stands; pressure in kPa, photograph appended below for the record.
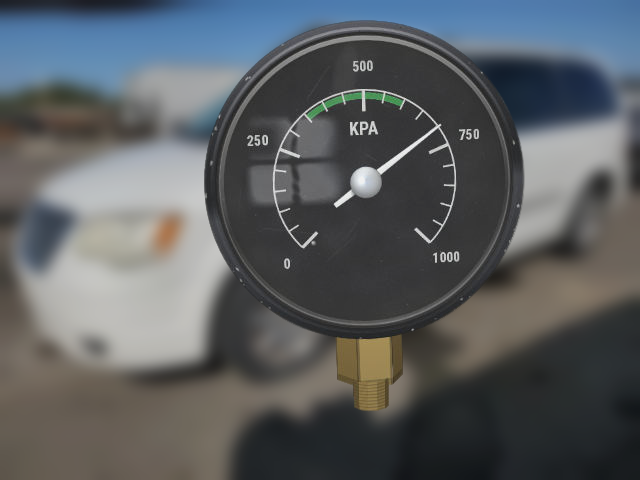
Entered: 700 kPa
